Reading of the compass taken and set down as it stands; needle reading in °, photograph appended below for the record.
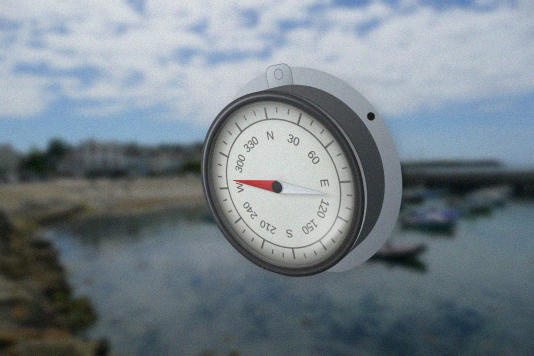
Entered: 280 °
